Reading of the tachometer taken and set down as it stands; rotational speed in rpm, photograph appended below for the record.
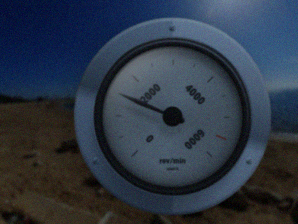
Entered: 1500 rpm
